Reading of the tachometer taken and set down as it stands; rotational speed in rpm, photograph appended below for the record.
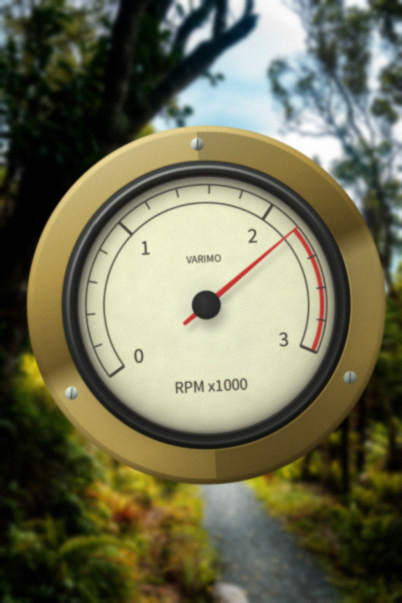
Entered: 2200 rpm
